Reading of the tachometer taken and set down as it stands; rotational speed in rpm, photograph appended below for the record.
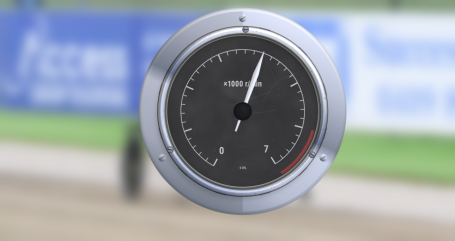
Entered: 4000 rpm
